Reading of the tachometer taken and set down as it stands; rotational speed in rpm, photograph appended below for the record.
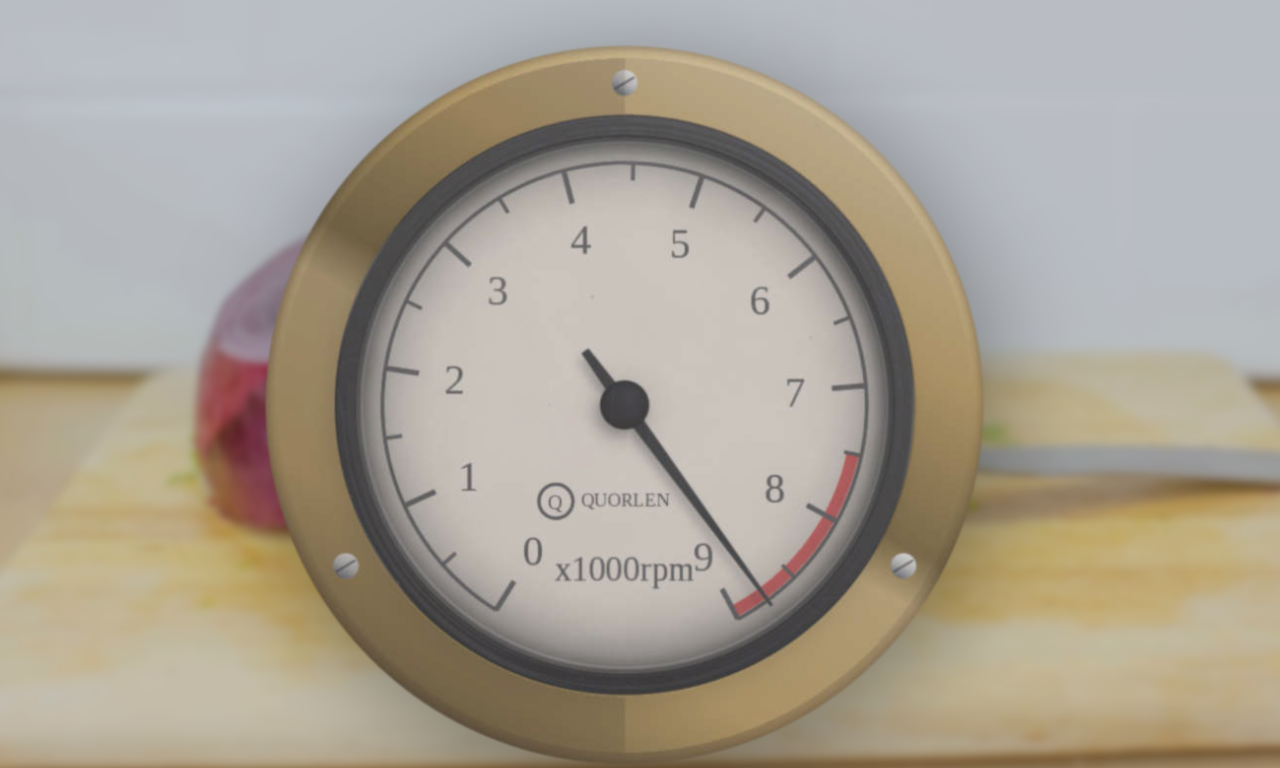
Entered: 8750 rpm
